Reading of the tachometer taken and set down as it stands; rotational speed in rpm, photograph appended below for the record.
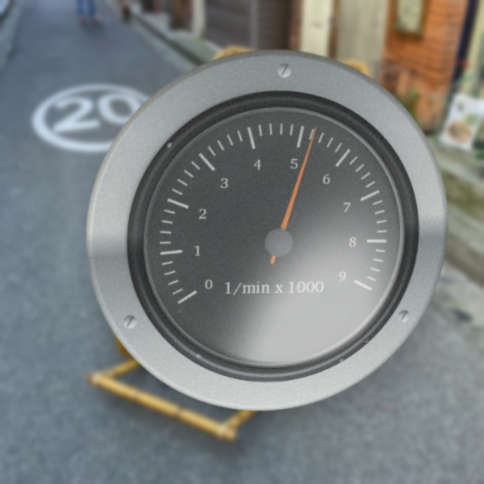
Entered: 5200 rpm
